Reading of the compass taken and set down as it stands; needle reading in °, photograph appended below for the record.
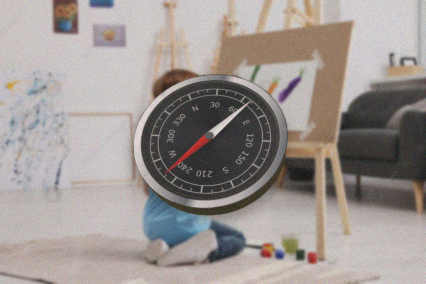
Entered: 250 °
